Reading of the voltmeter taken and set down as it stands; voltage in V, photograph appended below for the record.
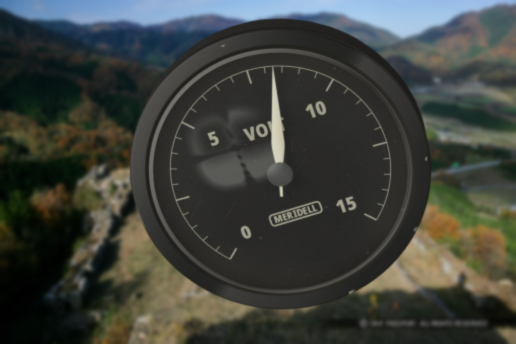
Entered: 8.25 V
